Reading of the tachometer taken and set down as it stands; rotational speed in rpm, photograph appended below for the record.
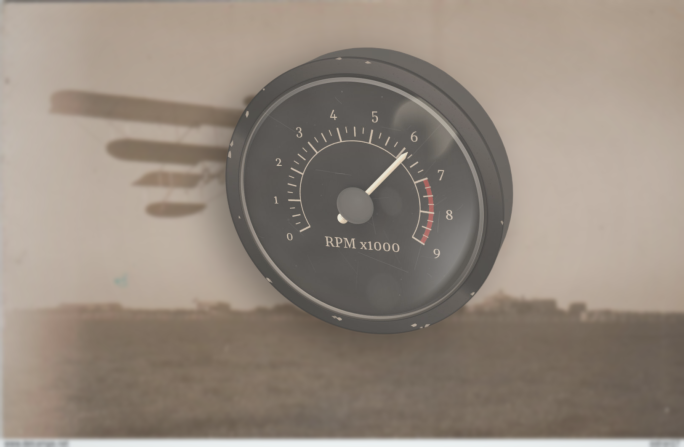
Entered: 6125 rpm
